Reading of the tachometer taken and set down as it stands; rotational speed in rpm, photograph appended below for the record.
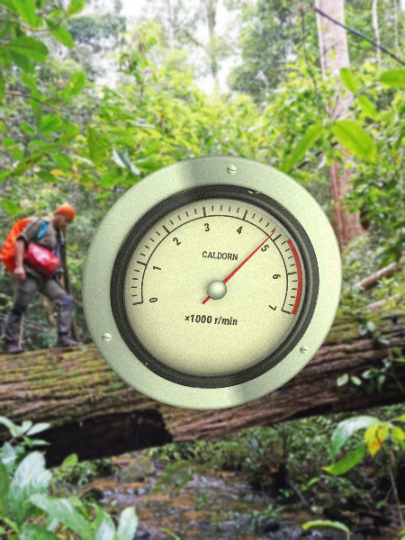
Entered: 4800 rpm
